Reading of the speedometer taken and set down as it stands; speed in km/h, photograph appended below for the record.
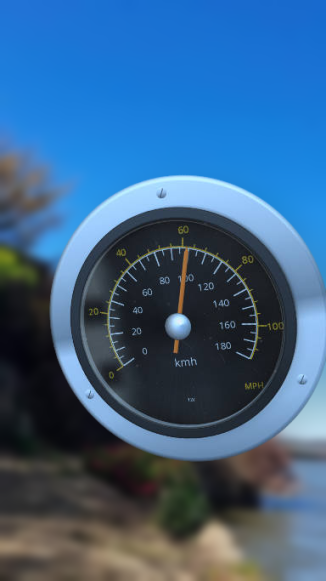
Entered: 100 km/h
